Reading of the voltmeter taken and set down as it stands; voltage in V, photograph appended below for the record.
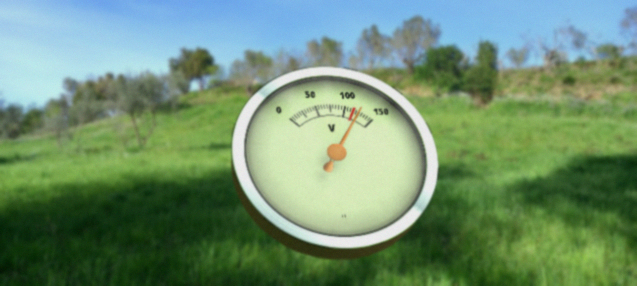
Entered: 125 V
